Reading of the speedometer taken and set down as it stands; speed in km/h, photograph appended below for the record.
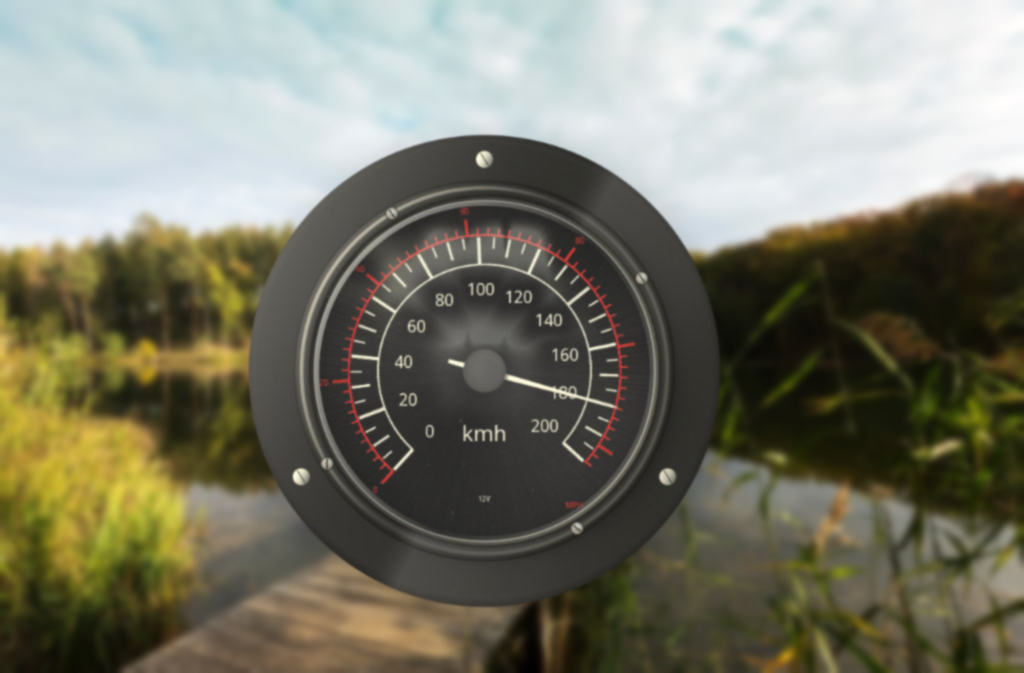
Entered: 180 km/h
